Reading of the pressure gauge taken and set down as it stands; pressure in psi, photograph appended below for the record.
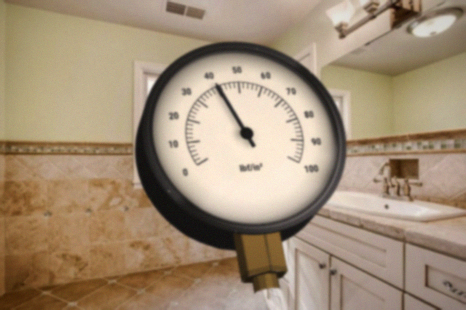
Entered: 40 psi
